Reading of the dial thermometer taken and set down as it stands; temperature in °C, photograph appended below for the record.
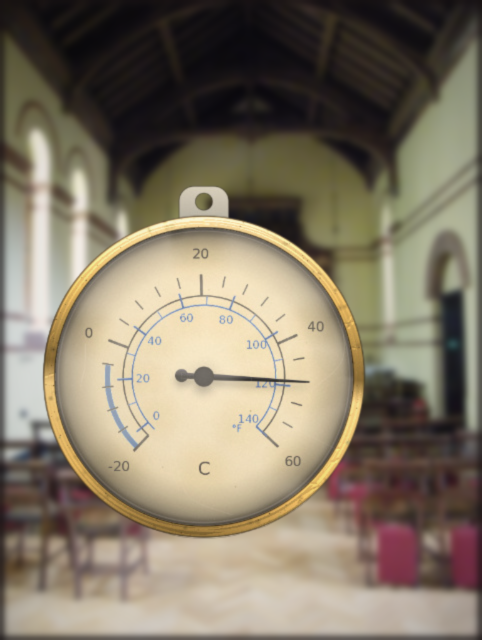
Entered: 48 °C
